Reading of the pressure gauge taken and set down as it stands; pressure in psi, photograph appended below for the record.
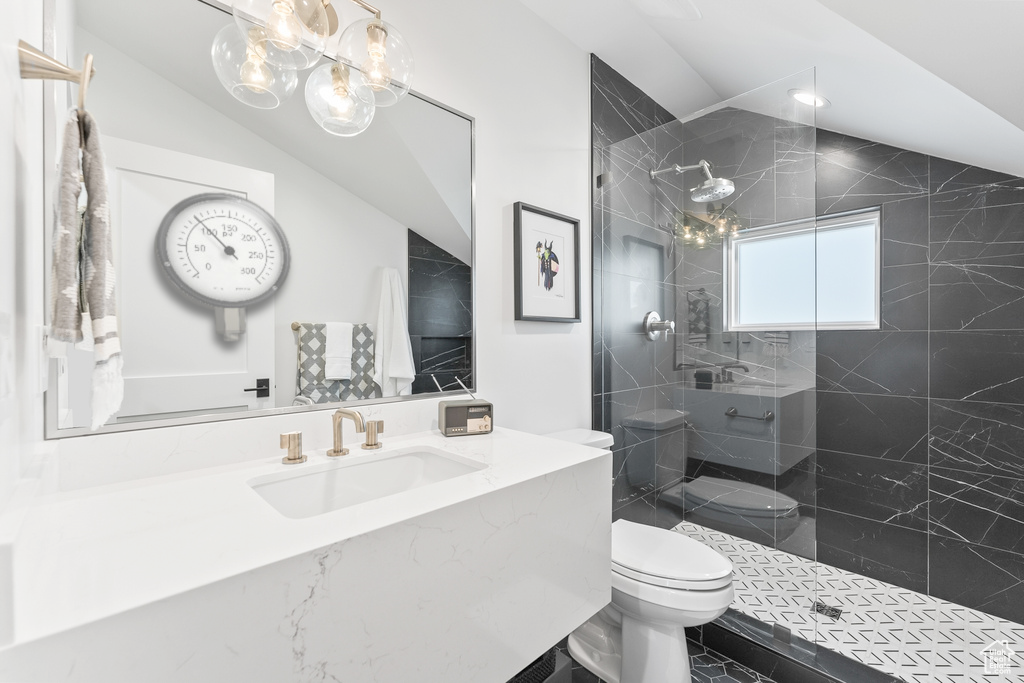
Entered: 100 psi
